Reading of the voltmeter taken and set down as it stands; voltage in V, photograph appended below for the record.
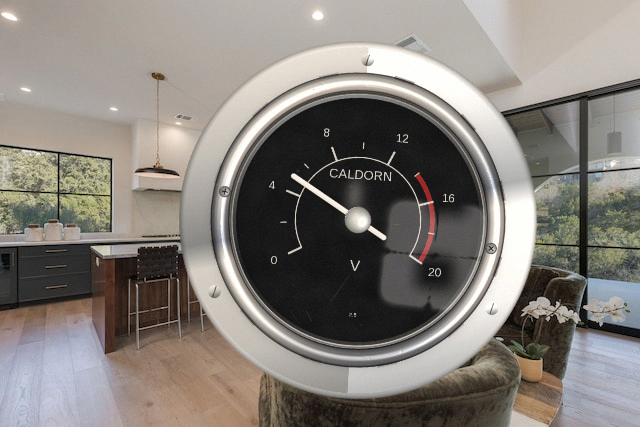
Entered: 5 V
